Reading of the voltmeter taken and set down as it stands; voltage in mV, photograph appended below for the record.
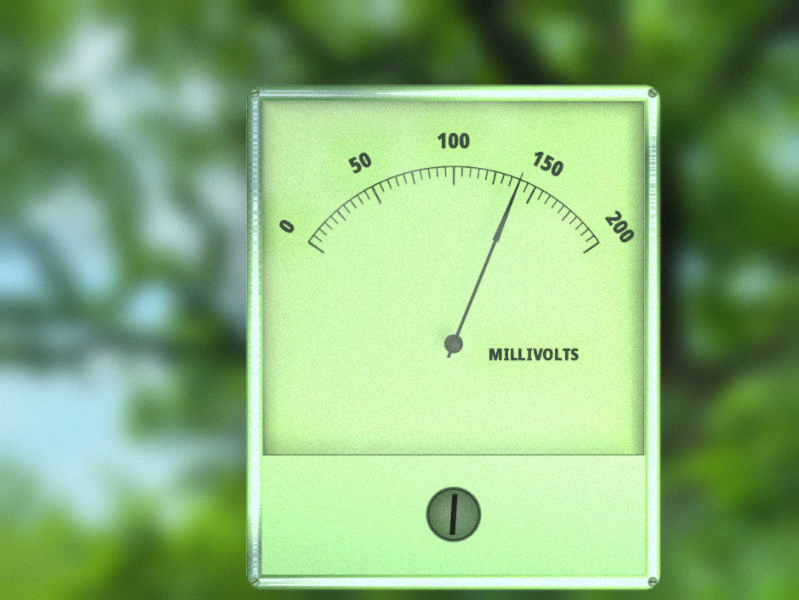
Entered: 140 mV
